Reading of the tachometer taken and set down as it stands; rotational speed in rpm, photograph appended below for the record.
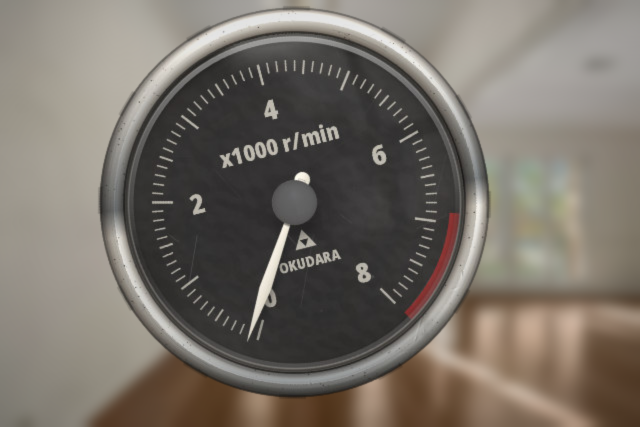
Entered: 100 rpm
